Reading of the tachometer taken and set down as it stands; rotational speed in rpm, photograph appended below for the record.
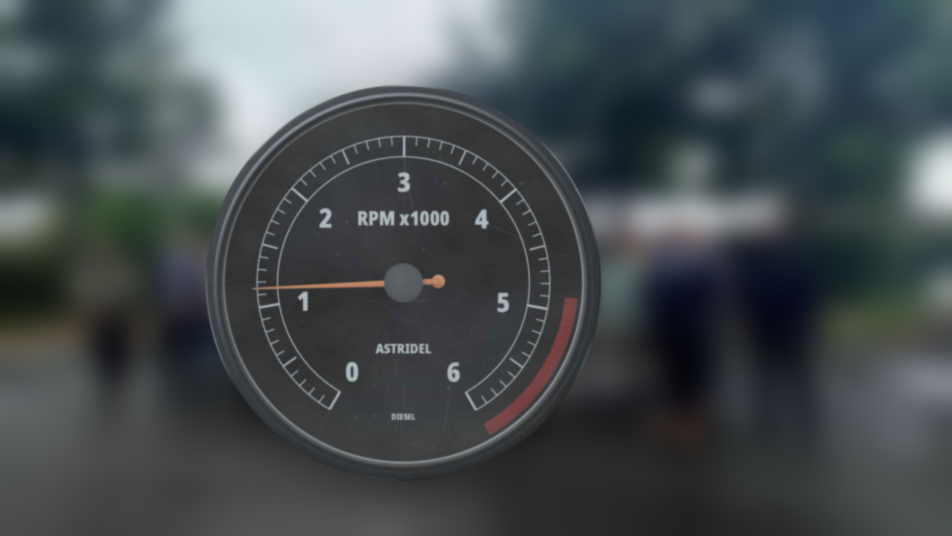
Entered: 1150 rpm
